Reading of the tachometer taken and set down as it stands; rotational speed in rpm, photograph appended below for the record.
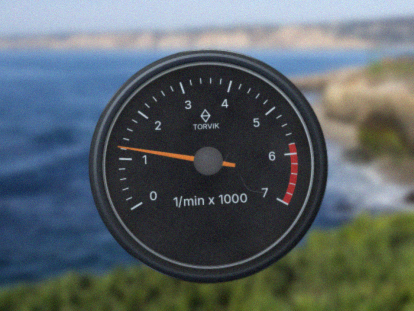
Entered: 1200 rpm
